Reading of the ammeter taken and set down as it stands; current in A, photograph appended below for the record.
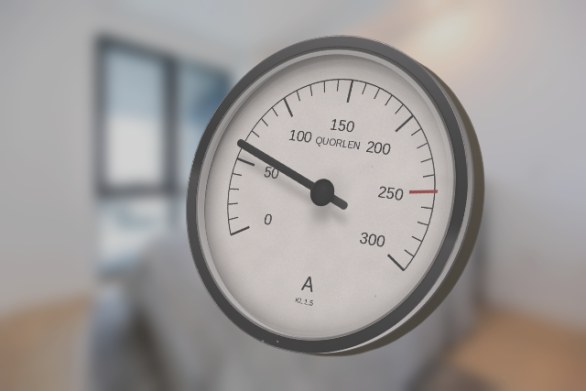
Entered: 60 A
